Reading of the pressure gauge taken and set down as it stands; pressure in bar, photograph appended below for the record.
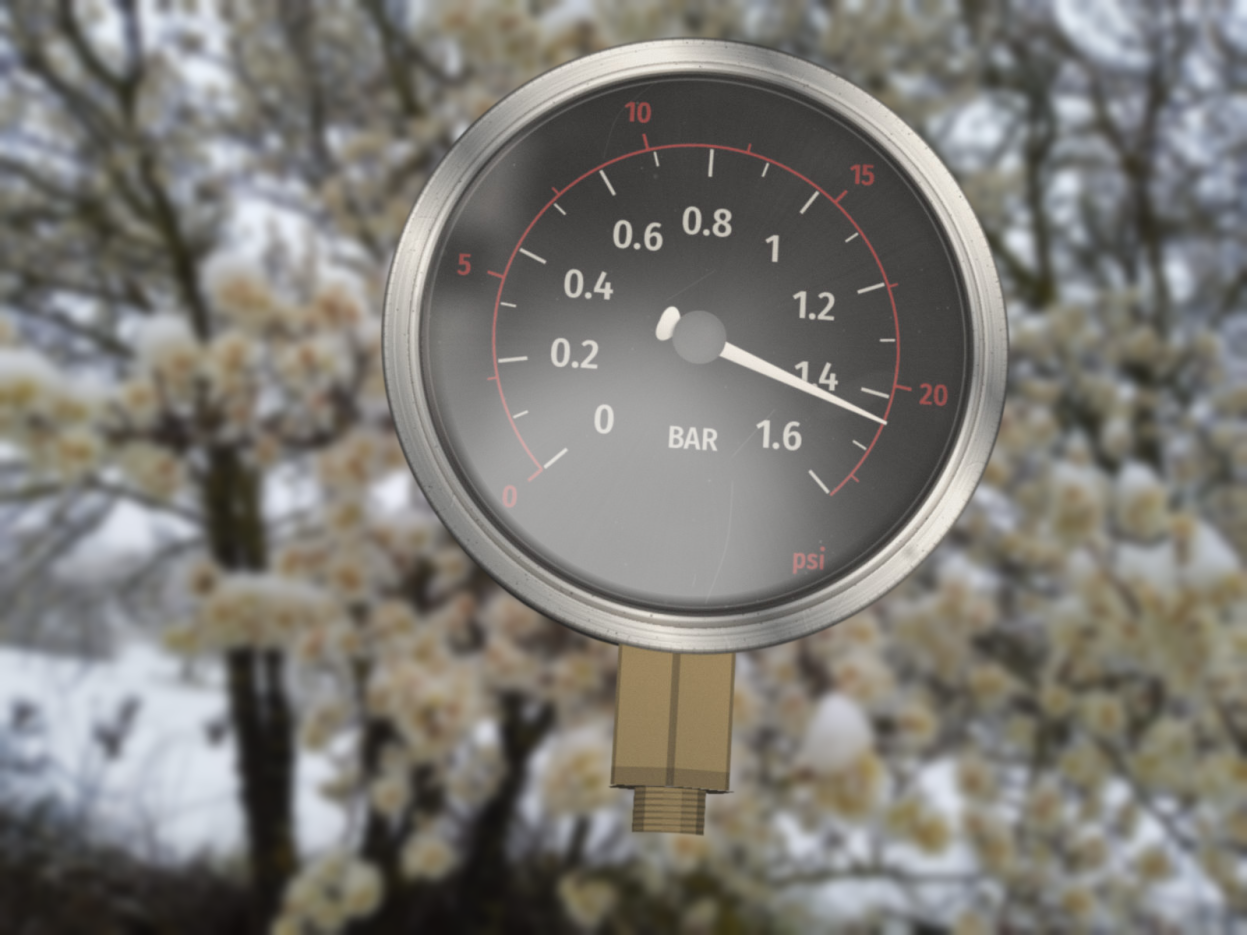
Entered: 1.45 bar
